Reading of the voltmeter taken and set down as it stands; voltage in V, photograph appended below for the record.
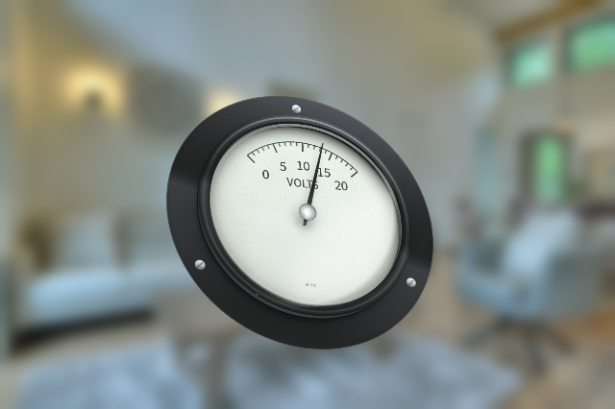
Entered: 13 V
